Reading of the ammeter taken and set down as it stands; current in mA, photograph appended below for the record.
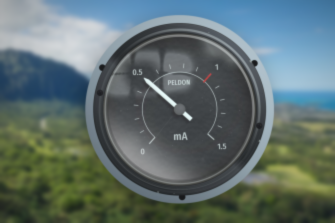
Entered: 0.5 mA
